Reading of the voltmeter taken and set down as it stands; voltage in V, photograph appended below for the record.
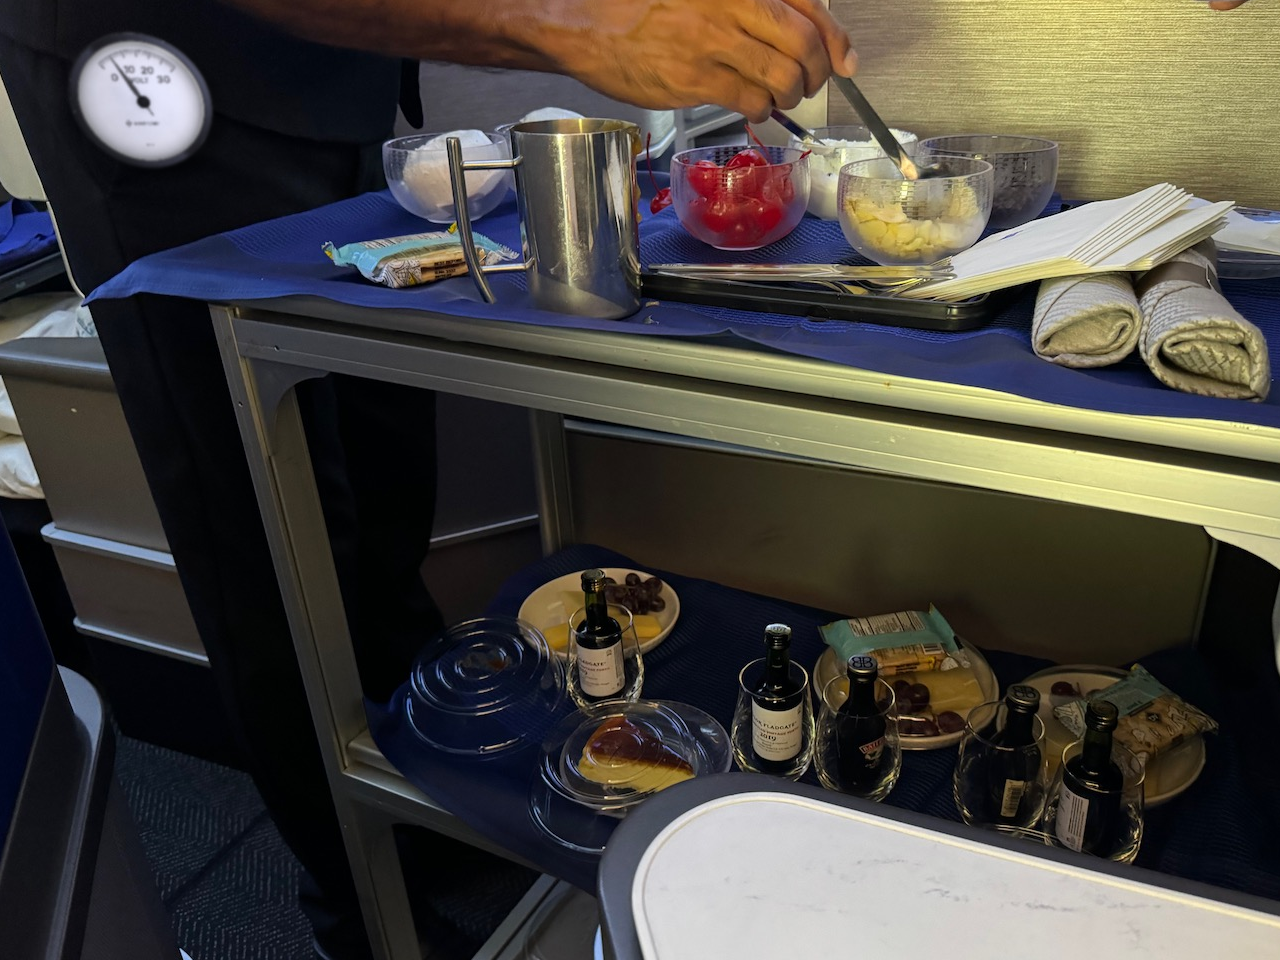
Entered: 5 V
